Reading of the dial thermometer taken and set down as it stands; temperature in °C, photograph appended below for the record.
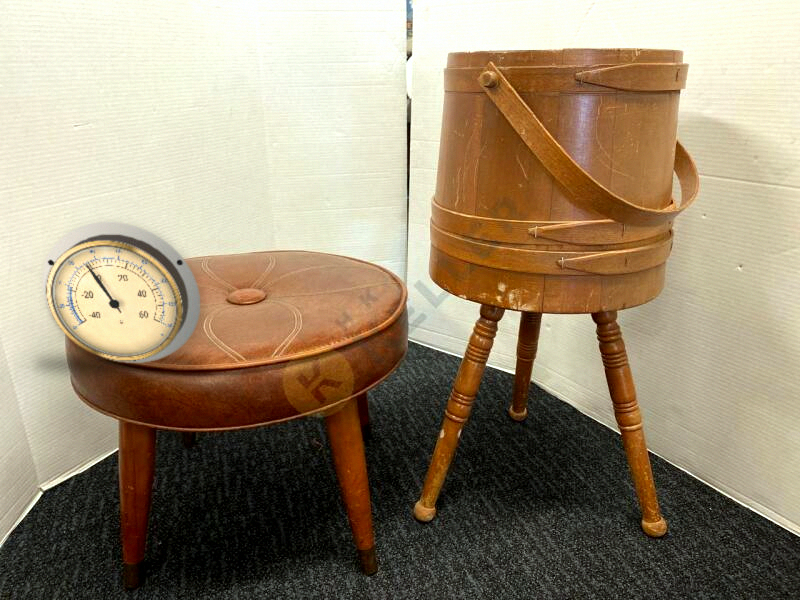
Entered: 0 °C
